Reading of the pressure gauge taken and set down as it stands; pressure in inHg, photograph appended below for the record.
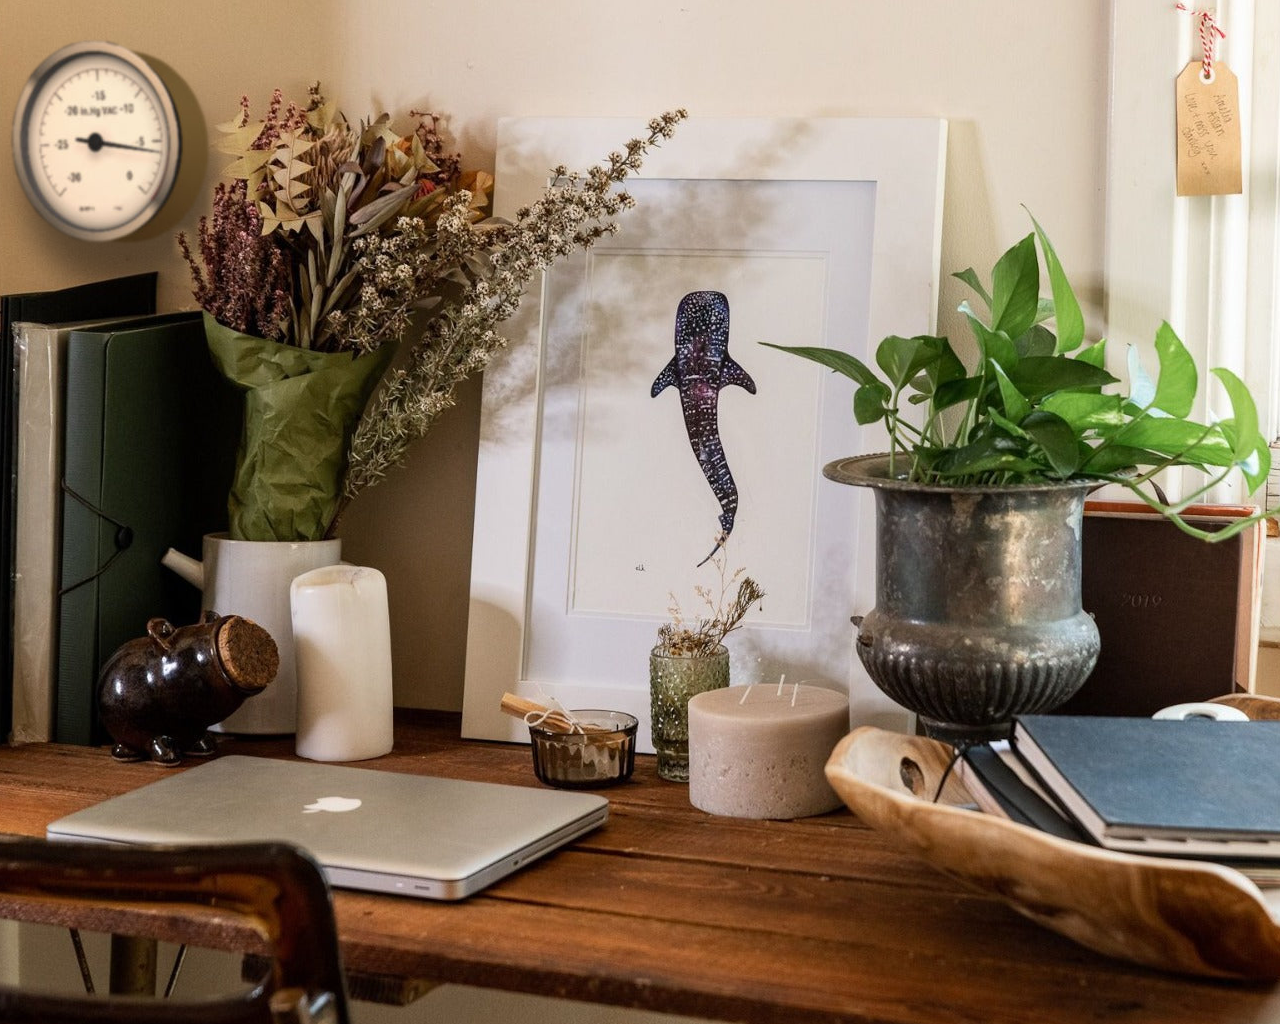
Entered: -4 inHg
